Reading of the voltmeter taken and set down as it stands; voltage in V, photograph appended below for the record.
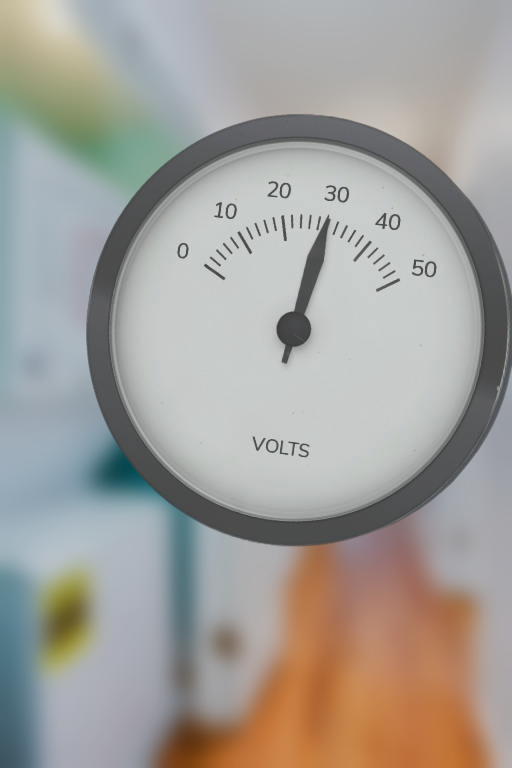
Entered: 30 V
